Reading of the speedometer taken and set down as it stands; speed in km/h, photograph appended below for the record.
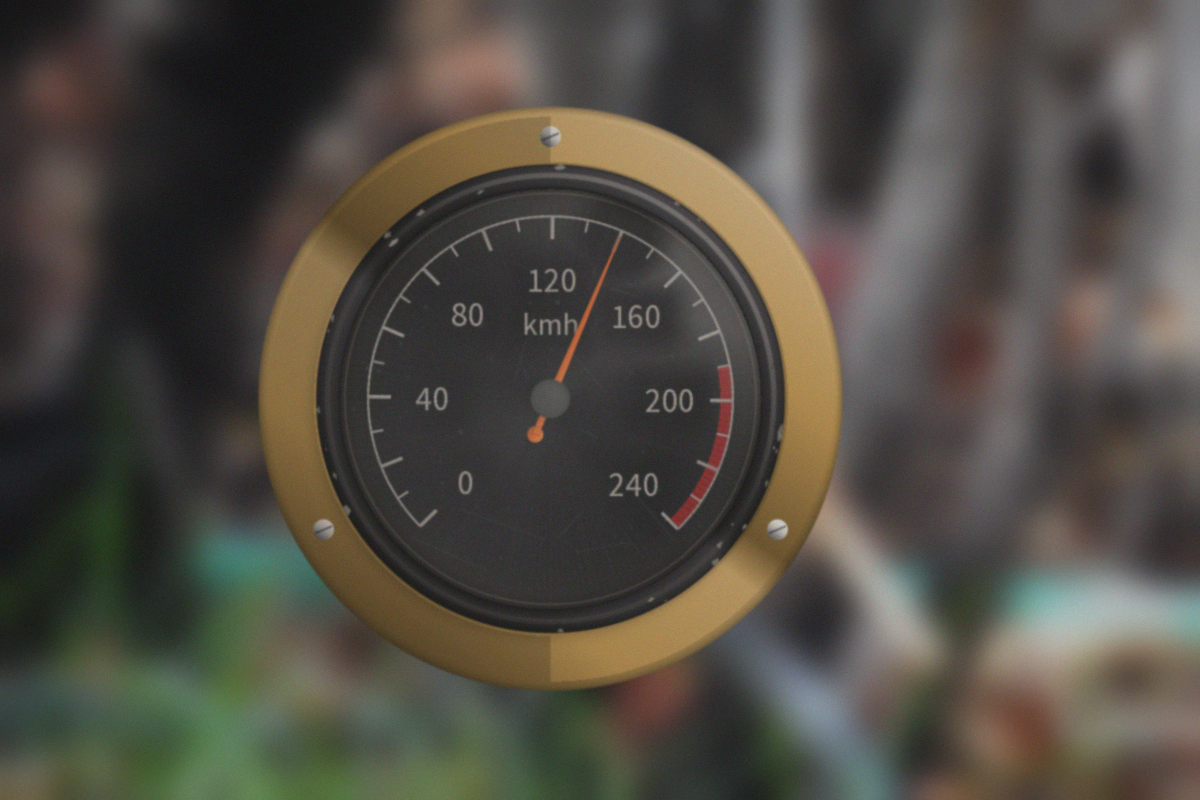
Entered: 140 km/h
